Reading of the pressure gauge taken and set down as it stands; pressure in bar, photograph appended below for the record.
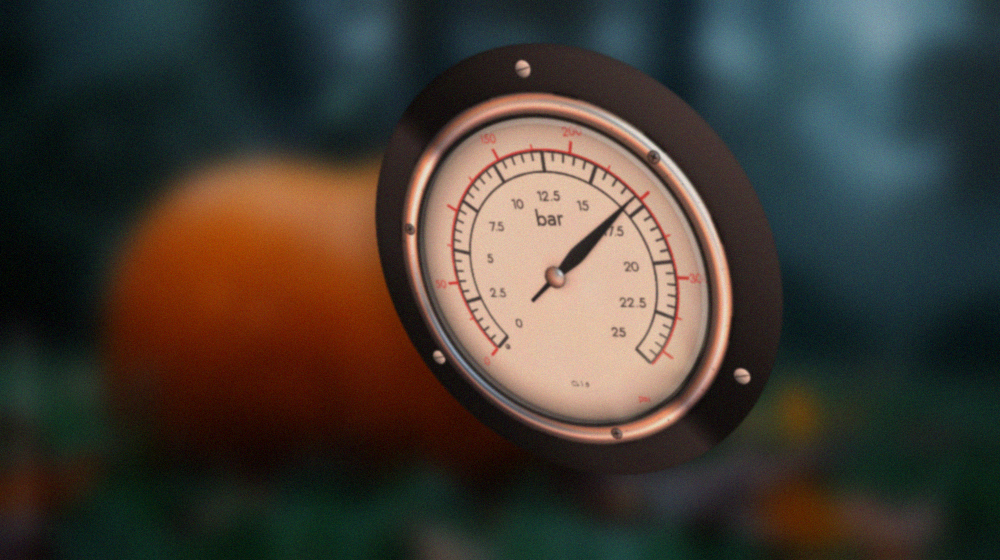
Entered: 17 bar
